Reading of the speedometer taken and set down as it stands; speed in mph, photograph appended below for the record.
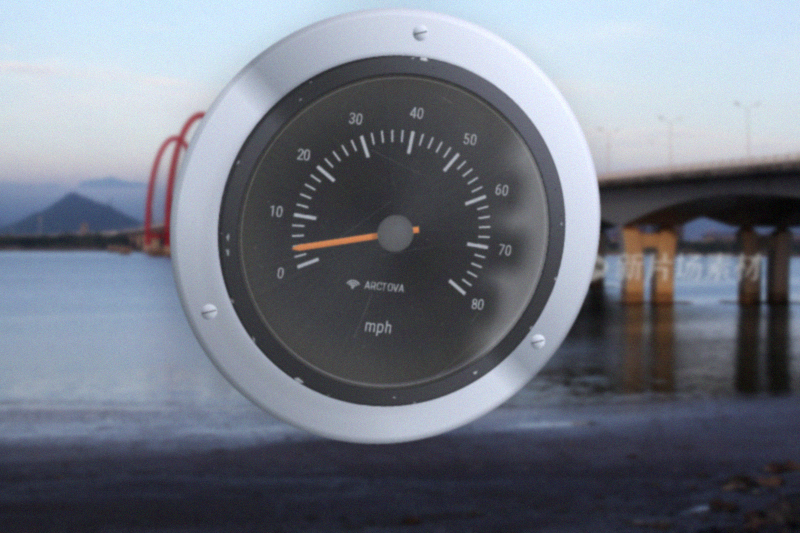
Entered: 4 mph
